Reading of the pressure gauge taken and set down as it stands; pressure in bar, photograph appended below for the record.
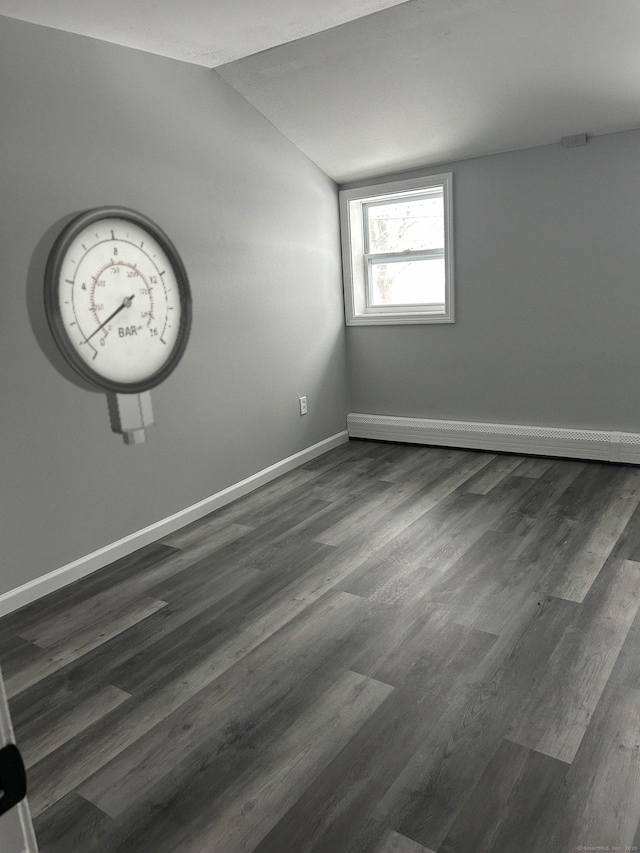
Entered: 1 bar
